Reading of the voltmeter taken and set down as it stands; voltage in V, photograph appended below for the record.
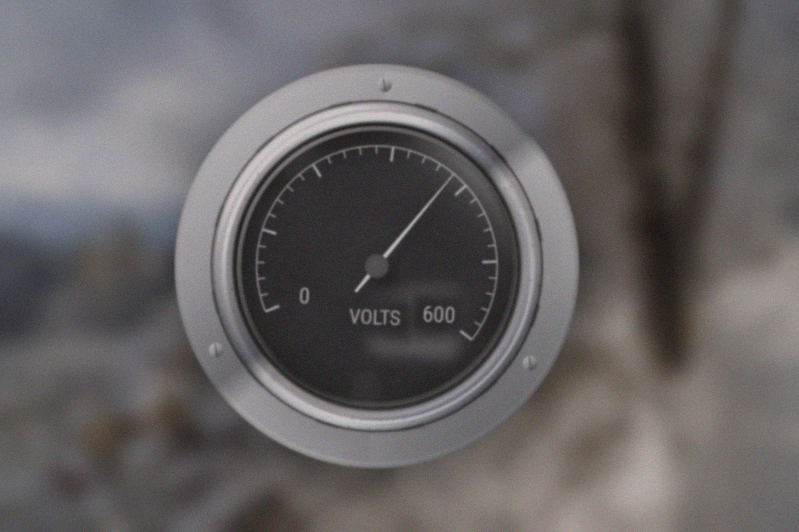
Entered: 380 V
